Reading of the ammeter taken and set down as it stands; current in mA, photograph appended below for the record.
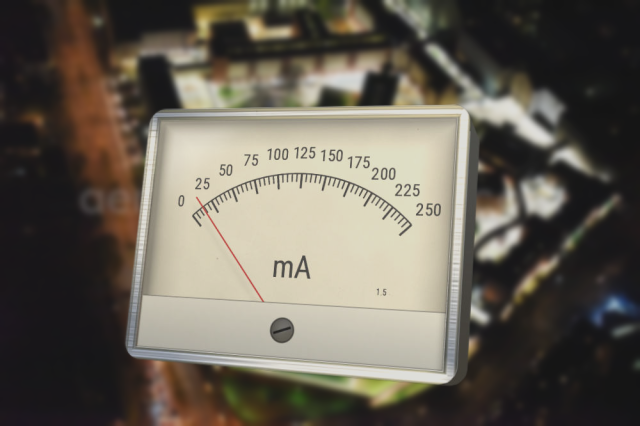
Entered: 15 mA
